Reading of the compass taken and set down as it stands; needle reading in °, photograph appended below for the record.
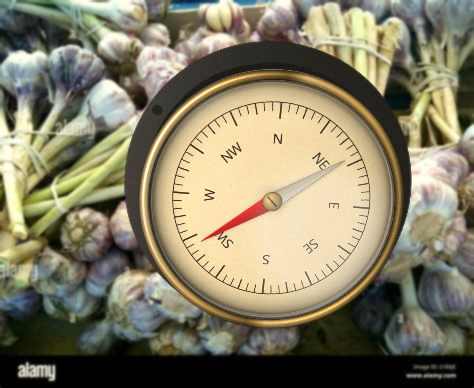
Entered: 235 °
